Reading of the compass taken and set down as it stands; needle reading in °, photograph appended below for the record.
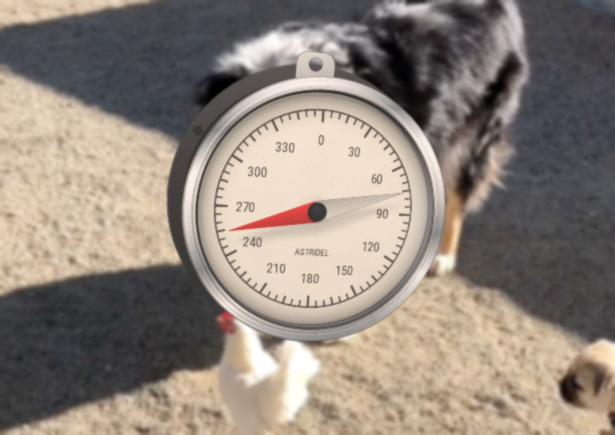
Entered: 255 °
